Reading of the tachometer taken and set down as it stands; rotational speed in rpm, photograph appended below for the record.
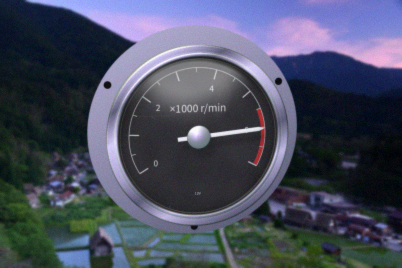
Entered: 6000 rpm
